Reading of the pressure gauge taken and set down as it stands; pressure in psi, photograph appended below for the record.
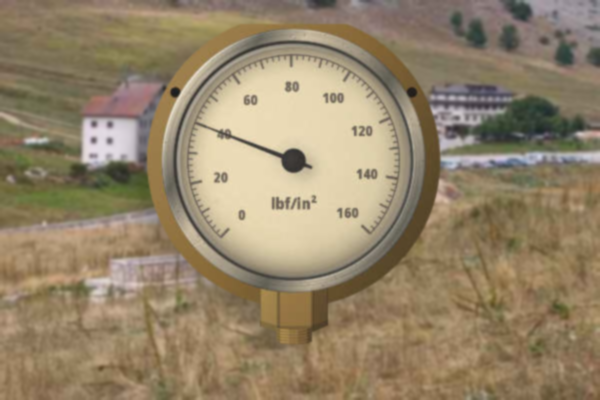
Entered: 40 psi
